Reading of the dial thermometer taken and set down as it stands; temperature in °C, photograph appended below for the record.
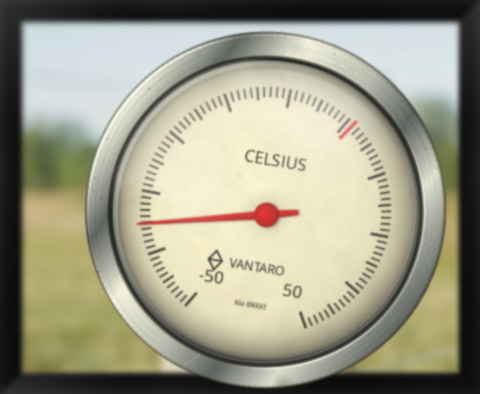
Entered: -35 °C
